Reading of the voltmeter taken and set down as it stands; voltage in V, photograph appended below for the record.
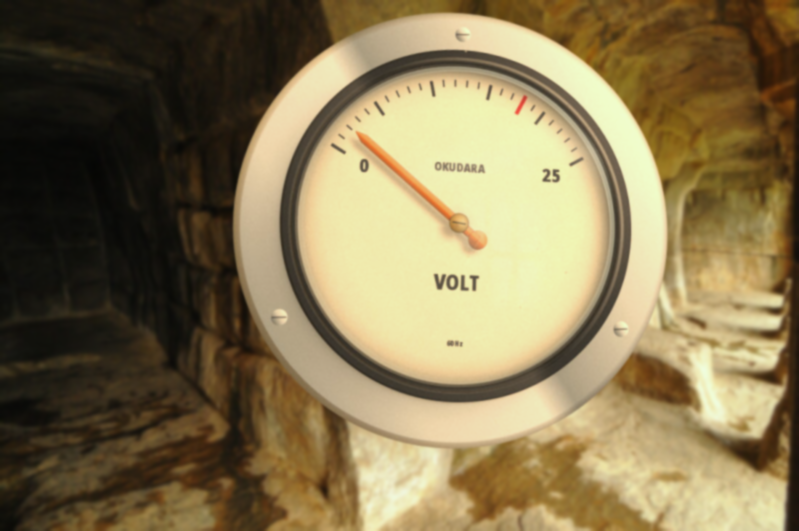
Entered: 2 V
